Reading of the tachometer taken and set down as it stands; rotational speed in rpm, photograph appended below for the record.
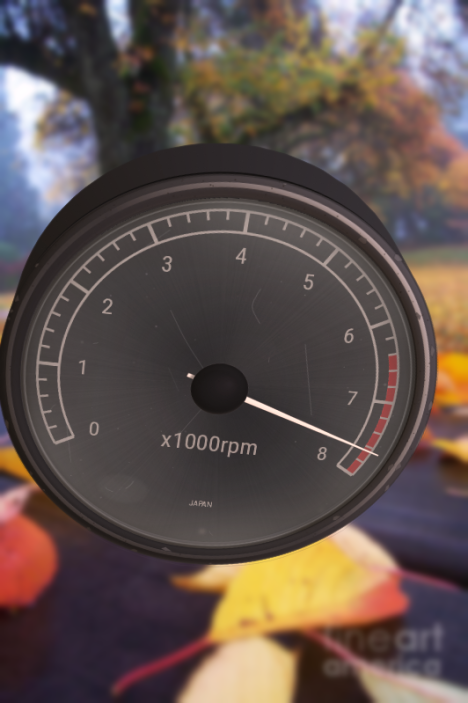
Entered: 7600 rpm
